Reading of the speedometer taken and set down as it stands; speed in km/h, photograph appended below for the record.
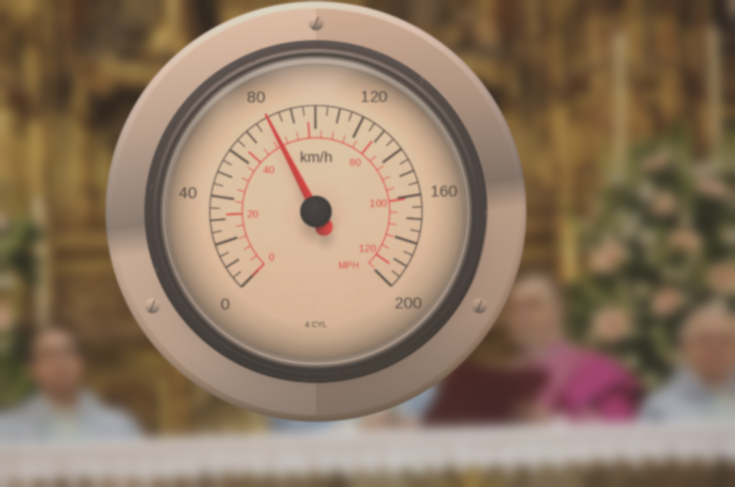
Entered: 80 km/h
